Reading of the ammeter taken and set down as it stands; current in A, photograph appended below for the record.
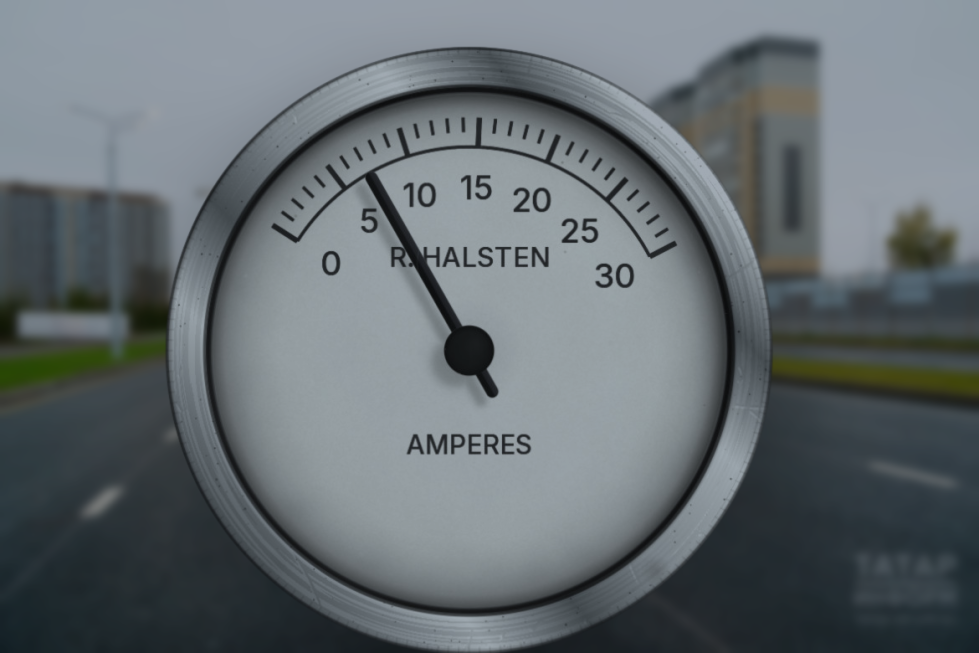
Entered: 7 A
